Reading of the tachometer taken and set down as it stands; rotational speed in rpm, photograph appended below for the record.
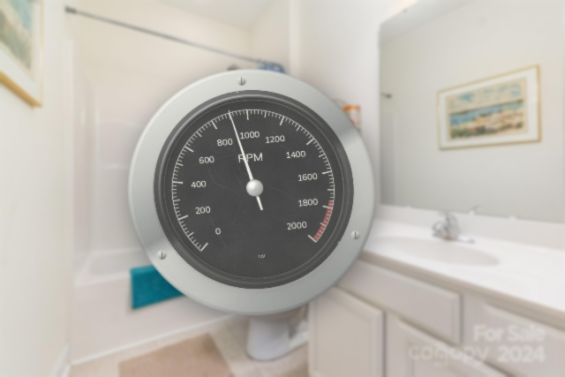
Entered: 900 rpm
